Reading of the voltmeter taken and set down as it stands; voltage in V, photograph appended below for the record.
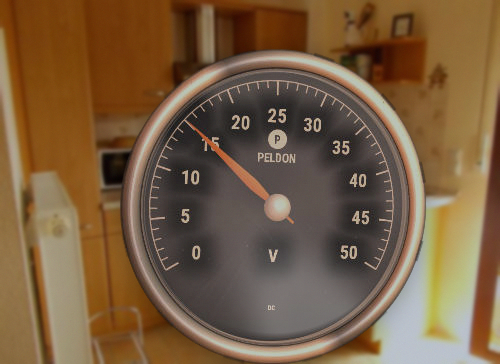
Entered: 15 V
